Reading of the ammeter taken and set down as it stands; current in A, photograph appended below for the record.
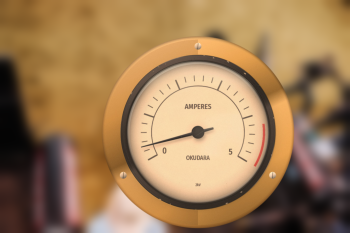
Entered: 0.3 A
